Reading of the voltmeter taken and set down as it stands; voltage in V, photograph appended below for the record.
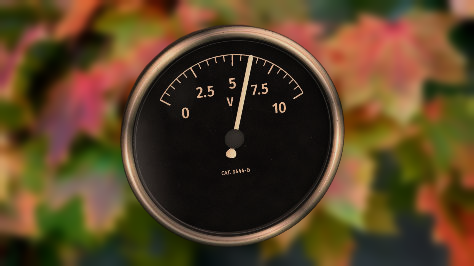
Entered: 6 V
